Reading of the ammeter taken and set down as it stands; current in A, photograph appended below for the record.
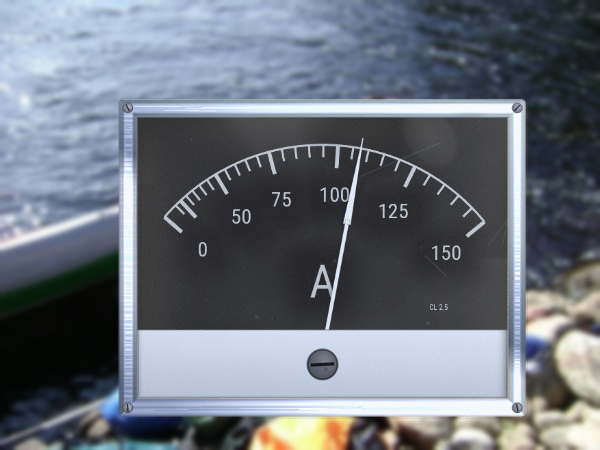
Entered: 107.5 A
